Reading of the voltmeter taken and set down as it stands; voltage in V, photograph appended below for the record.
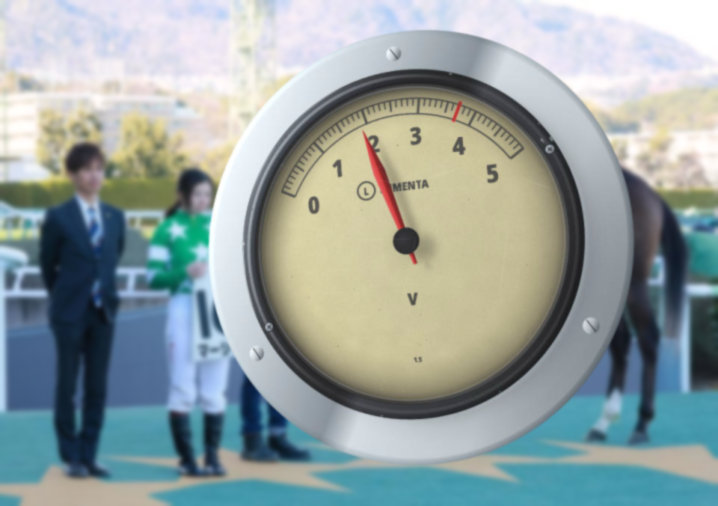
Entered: 1.9 V
